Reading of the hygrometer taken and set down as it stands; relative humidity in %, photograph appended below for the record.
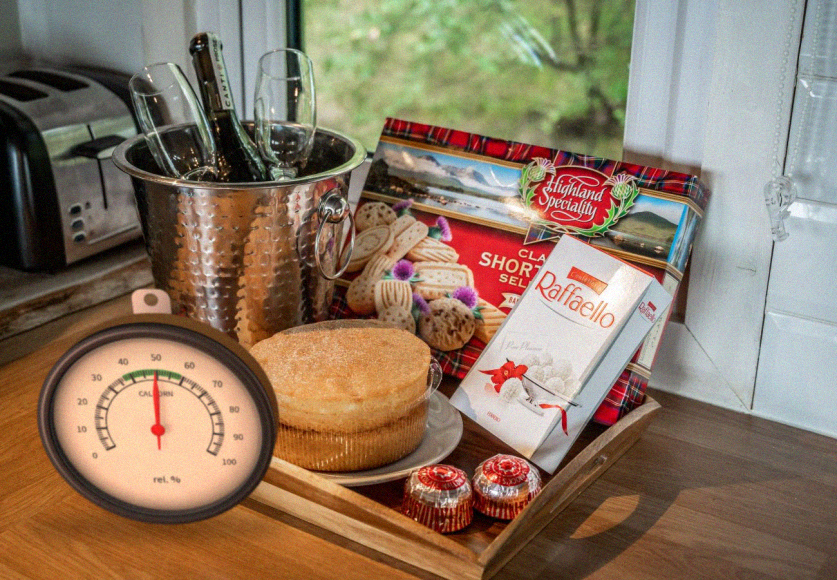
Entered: 50 %
